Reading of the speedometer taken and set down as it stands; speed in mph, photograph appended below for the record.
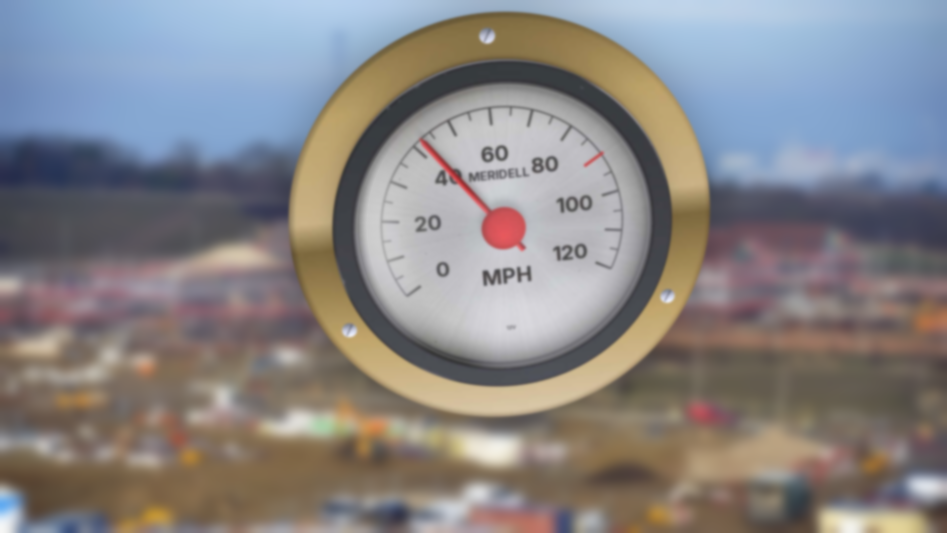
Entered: 42.5 mph
